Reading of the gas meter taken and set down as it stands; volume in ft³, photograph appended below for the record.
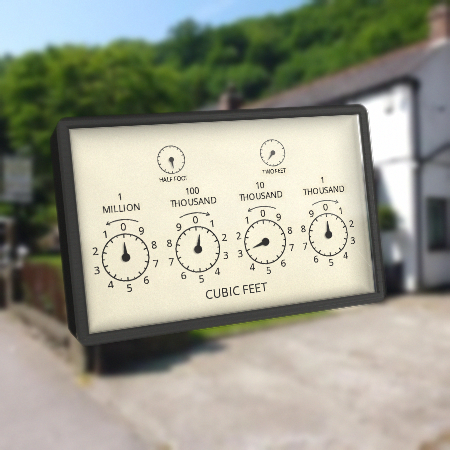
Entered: 3000 ft³
